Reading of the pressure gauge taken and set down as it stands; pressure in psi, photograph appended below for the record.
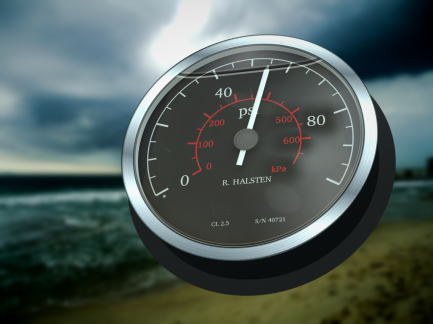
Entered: 55 psi
